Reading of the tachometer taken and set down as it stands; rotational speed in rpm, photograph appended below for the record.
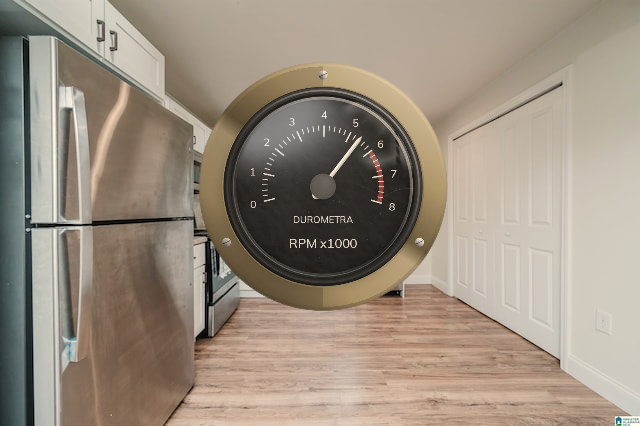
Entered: 5400 rpm
